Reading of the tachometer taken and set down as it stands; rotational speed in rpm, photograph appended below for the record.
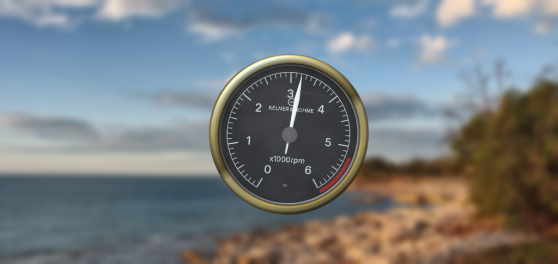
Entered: 3200 rpm
